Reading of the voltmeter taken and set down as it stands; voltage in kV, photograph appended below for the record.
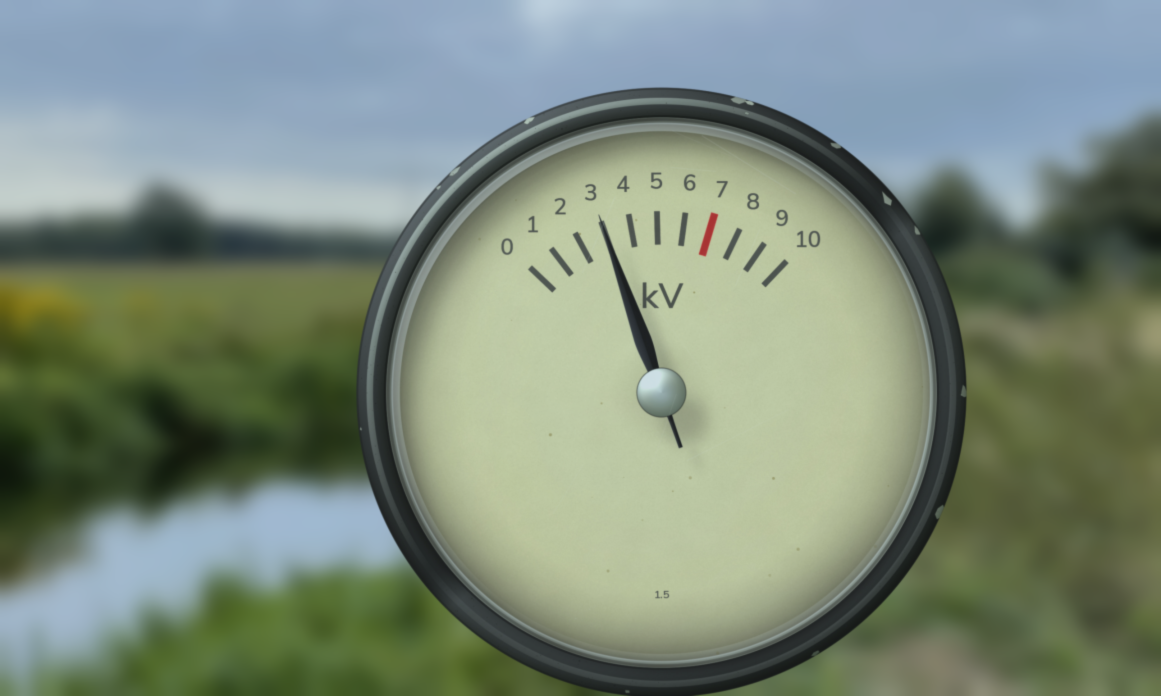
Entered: 3 kV
